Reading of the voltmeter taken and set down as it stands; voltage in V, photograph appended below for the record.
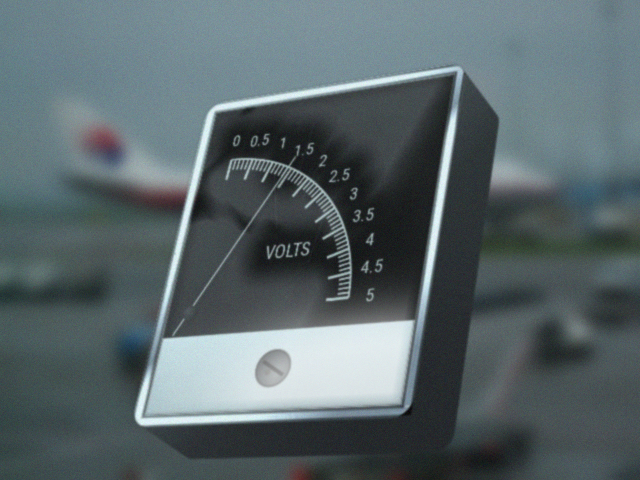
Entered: 1.5 V
